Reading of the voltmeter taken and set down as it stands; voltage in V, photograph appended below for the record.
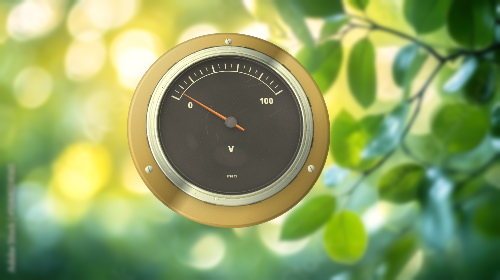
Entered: 5 V
